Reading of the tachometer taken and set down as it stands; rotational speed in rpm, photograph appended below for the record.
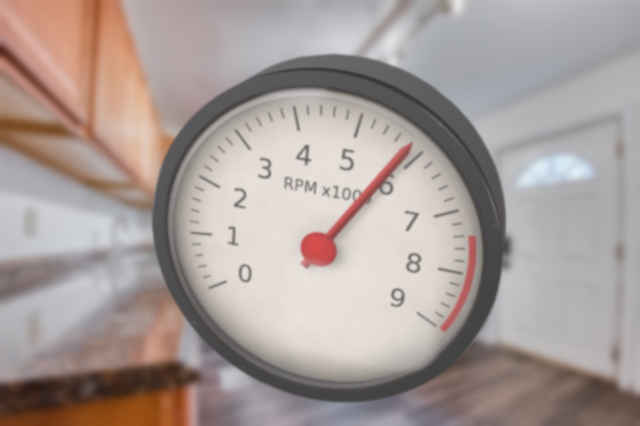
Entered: 5800 rpm
